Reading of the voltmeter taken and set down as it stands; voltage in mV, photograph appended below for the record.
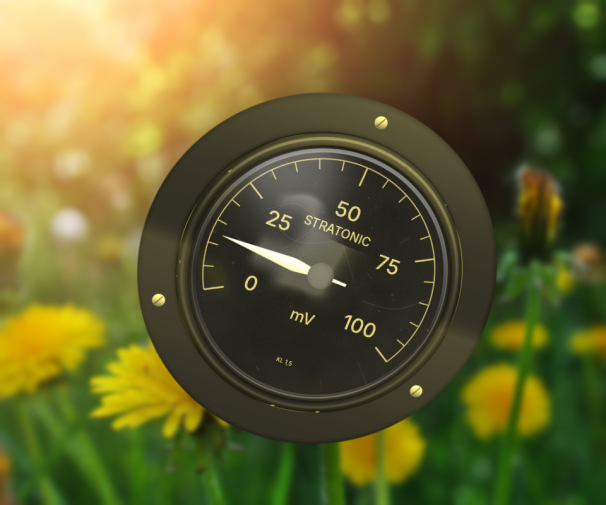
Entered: 12.5 mV
